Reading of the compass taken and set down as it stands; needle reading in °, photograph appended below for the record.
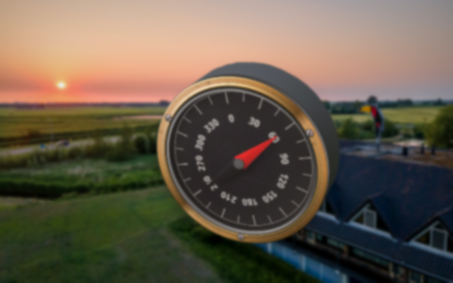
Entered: 60 °
